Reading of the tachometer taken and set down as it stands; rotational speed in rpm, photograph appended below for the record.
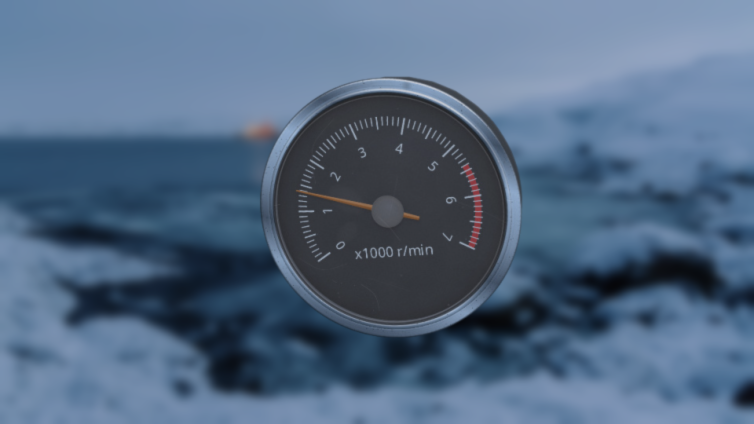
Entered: 1400 rpm
